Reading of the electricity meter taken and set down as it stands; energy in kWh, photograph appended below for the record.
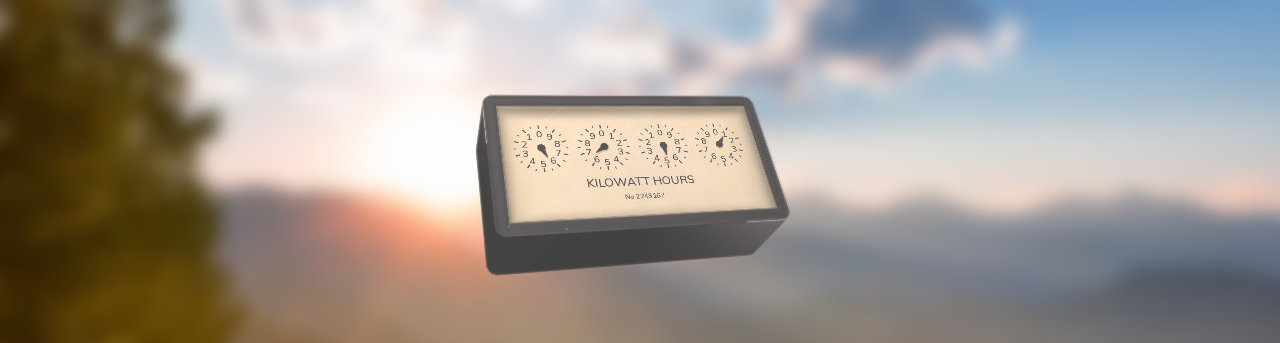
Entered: 5651 kWh
